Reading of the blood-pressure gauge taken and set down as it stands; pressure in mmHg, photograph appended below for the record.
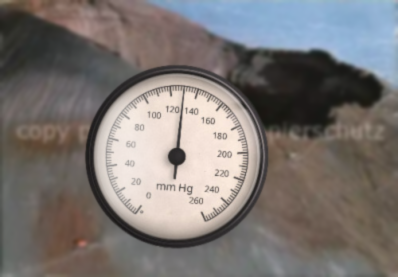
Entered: 130 mmHg
